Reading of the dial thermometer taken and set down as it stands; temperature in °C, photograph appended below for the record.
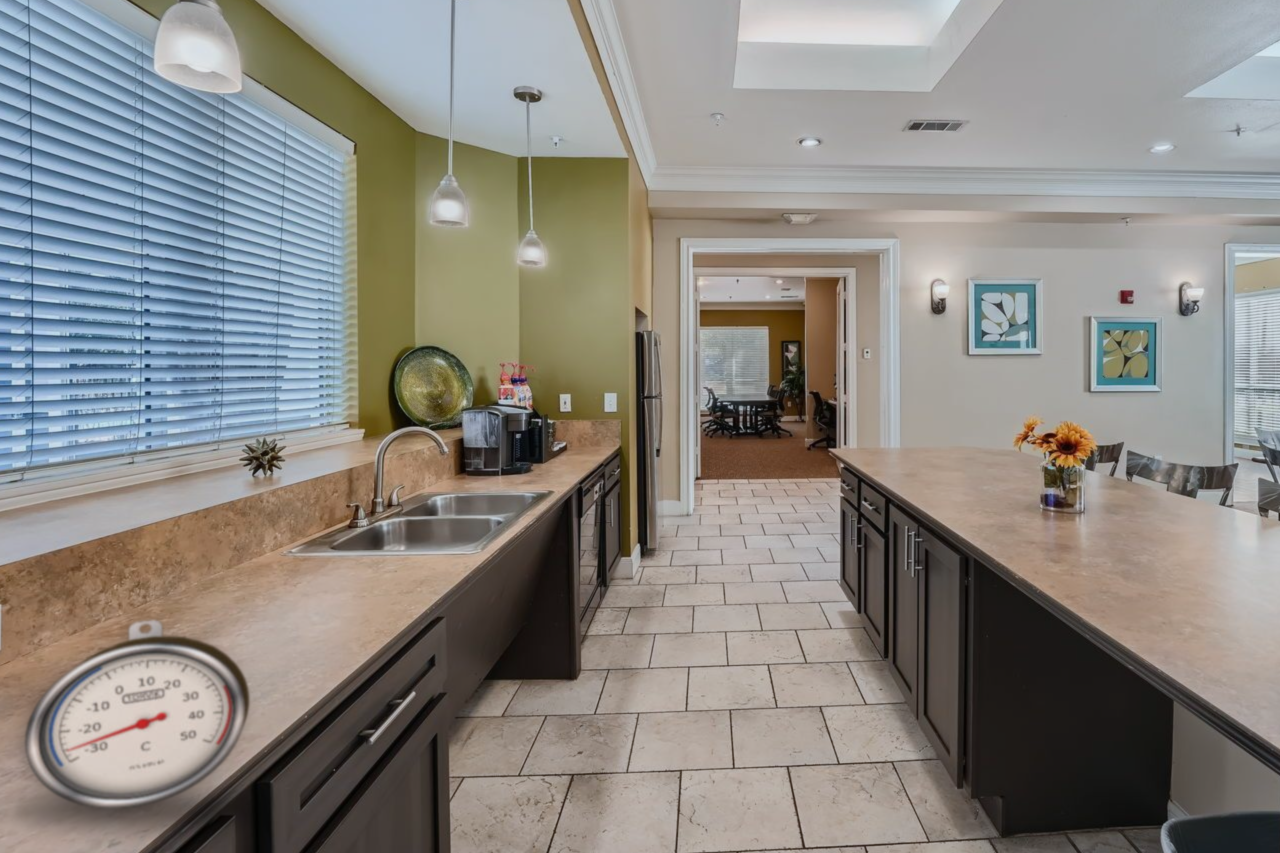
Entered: -26 °C
